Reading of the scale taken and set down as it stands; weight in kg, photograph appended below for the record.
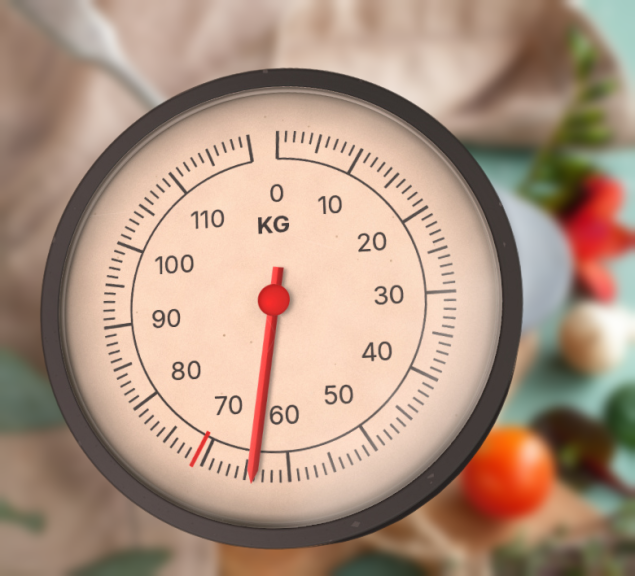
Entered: 64 kg
